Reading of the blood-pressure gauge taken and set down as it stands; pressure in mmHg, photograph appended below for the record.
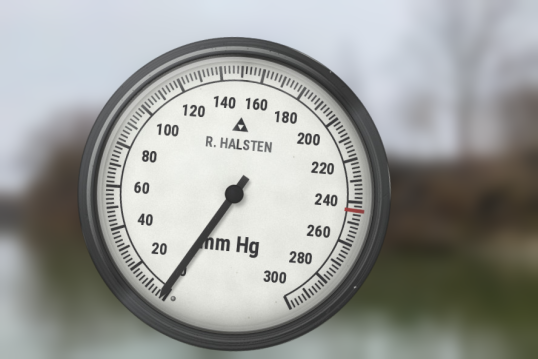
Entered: 2 mmHg
